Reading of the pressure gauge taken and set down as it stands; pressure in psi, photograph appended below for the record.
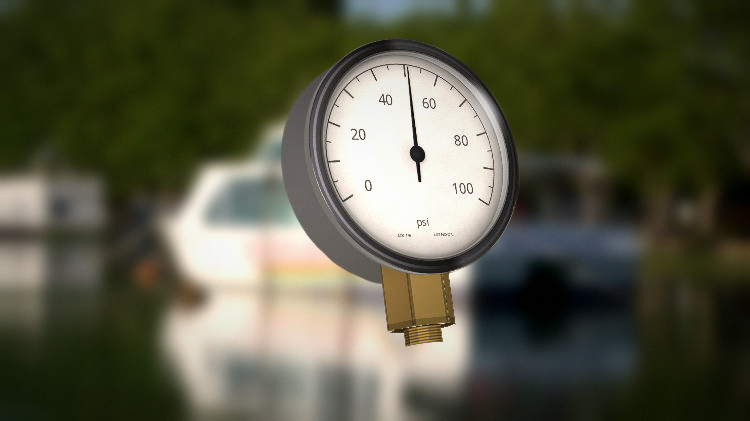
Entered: 50 psi
